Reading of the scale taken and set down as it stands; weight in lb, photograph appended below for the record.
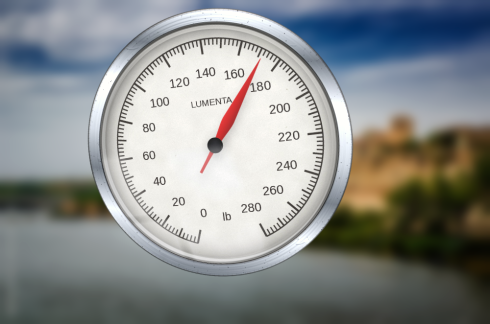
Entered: 172 lb
